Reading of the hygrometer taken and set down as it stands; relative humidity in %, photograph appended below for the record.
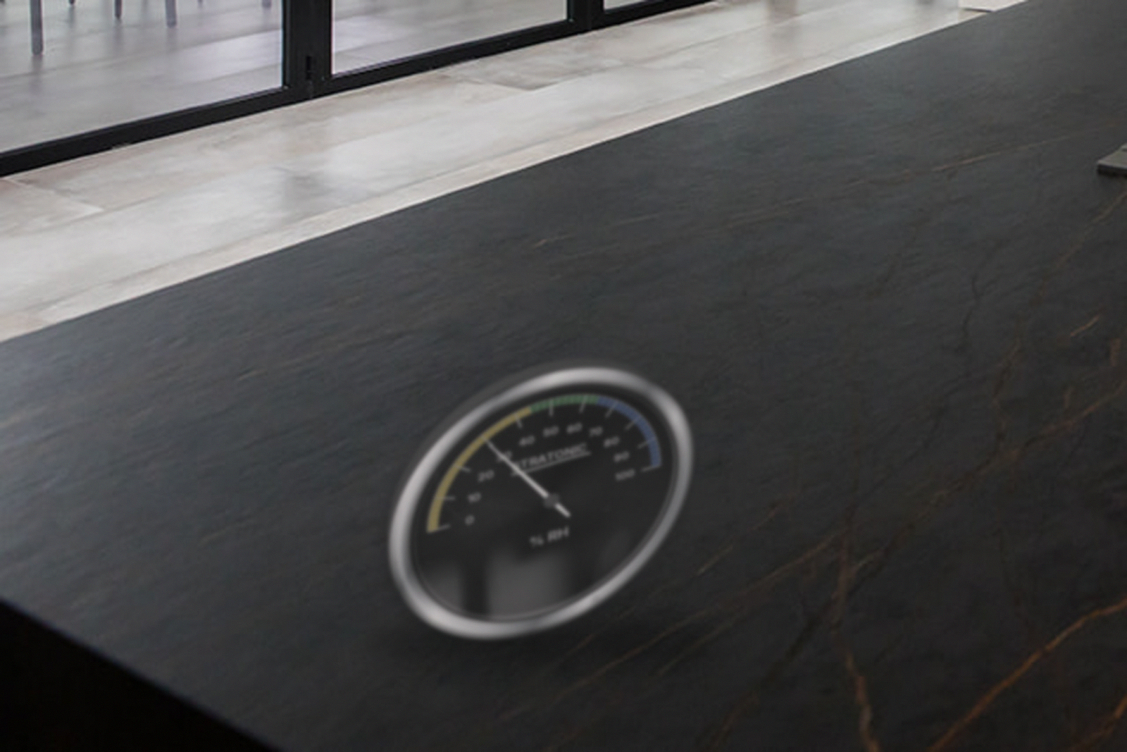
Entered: 30 %
